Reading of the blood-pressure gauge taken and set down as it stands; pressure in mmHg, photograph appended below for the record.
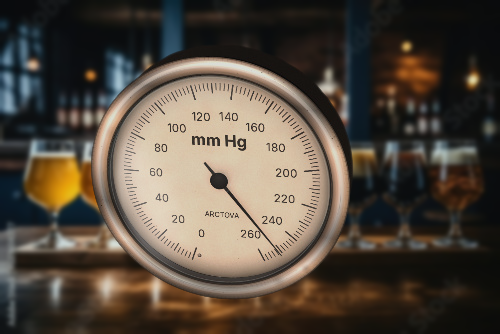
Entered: 250 mmHg
